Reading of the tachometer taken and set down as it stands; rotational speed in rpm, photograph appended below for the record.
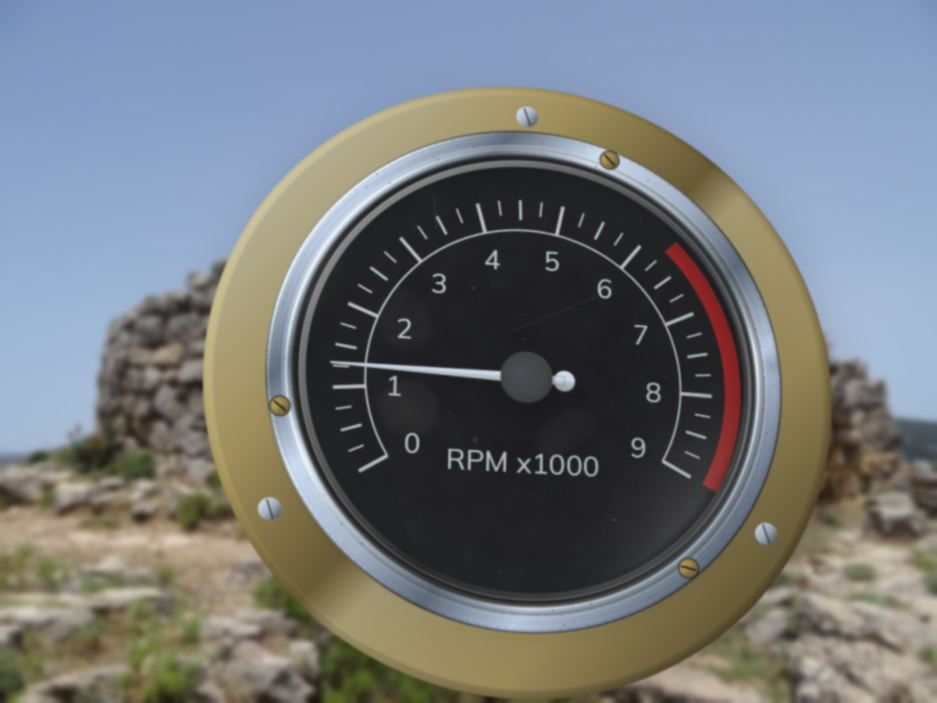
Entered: 1250 rpm
